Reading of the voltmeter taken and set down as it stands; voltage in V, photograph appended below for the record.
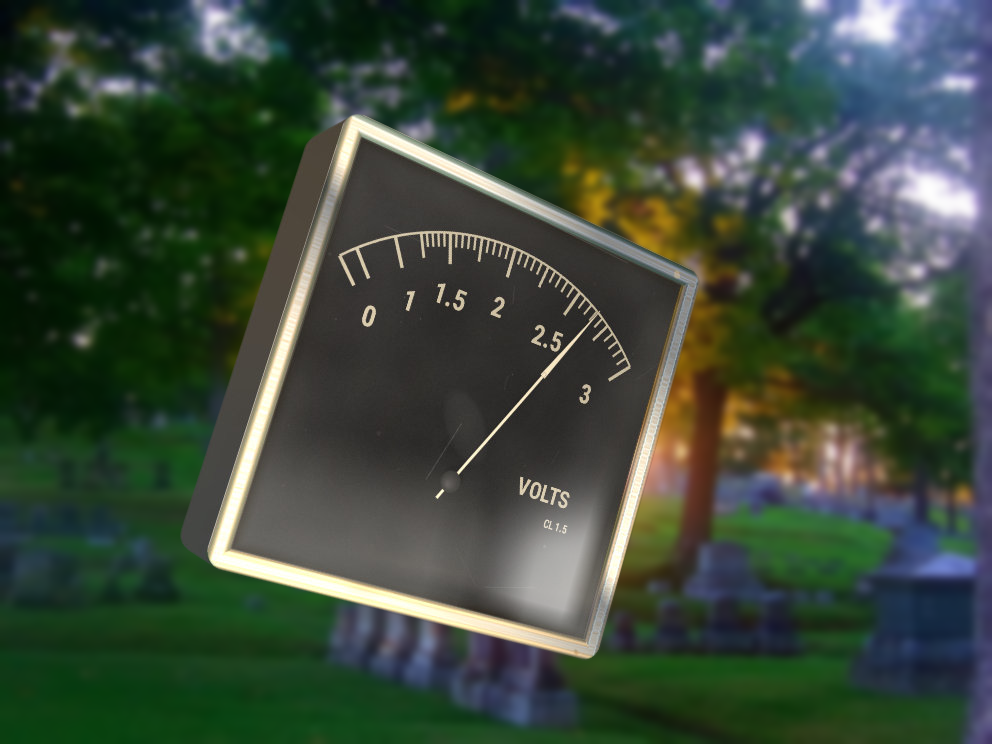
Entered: 2.65 V
